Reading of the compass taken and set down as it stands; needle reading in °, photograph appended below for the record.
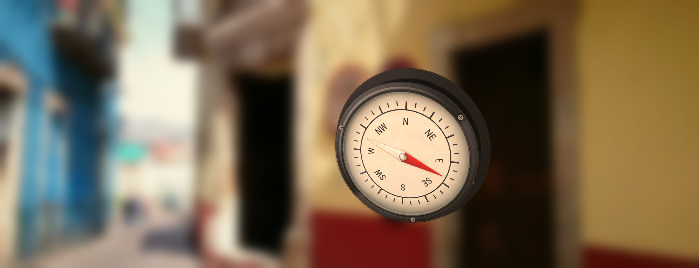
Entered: 110 °
